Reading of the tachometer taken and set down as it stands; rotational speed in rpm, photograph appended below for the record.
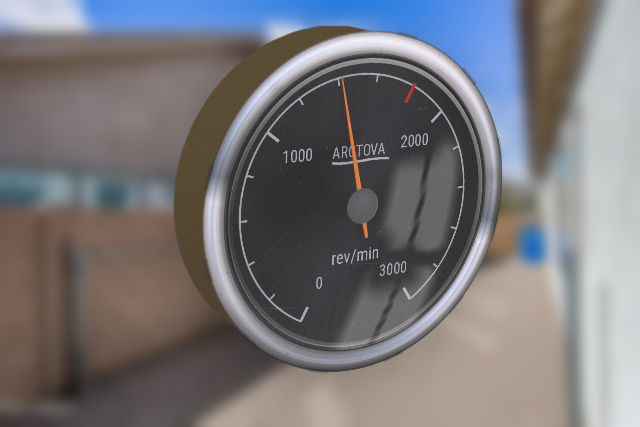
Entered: 1400 rpm
